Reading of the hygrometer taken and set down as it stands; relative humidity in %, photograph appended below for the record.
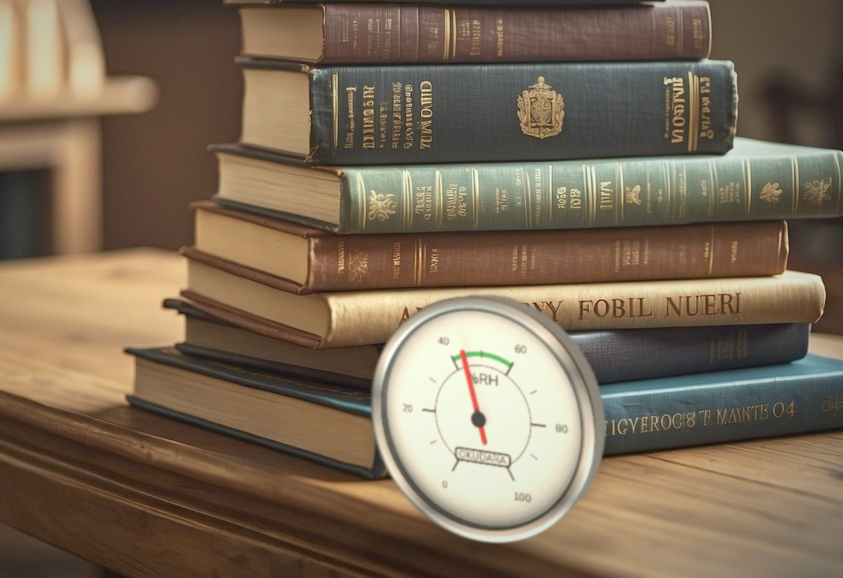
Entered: 45 %
